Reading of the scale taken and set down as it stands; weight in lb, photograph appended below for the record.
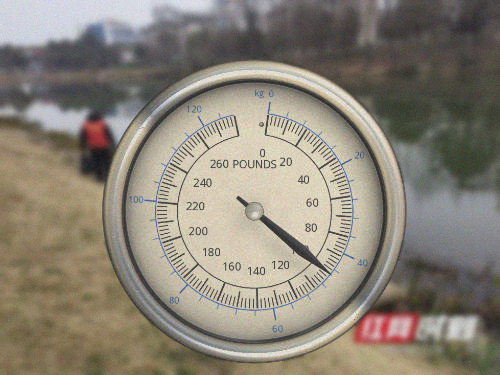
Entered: 100 lb
